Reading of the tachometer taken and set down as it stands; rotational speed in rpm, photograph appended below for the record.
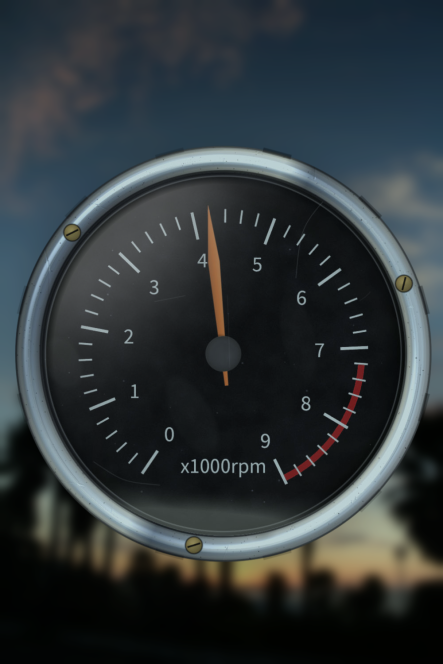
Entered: 4200 rpm
